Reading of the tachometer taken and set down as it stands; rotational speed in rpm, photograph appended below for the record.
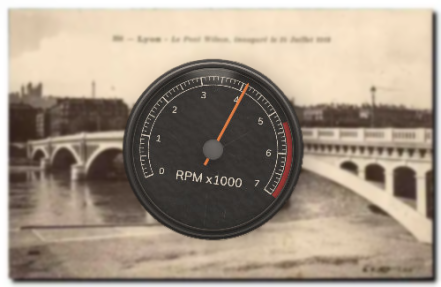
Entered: 4100 rpm
